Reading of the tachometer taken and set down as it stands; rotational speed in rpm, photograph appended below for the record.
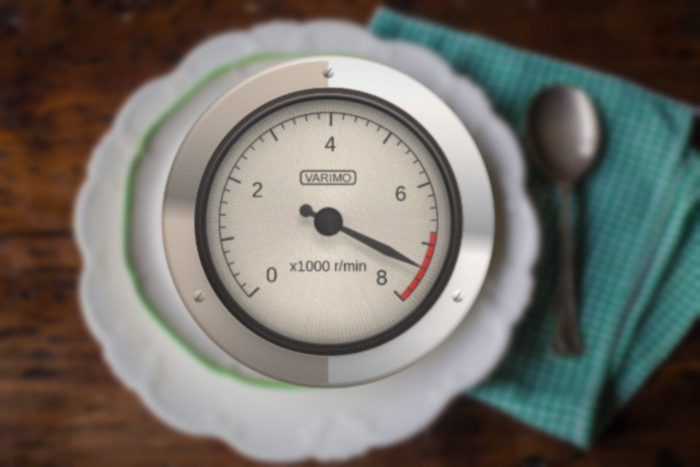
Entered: 7400 rpm
